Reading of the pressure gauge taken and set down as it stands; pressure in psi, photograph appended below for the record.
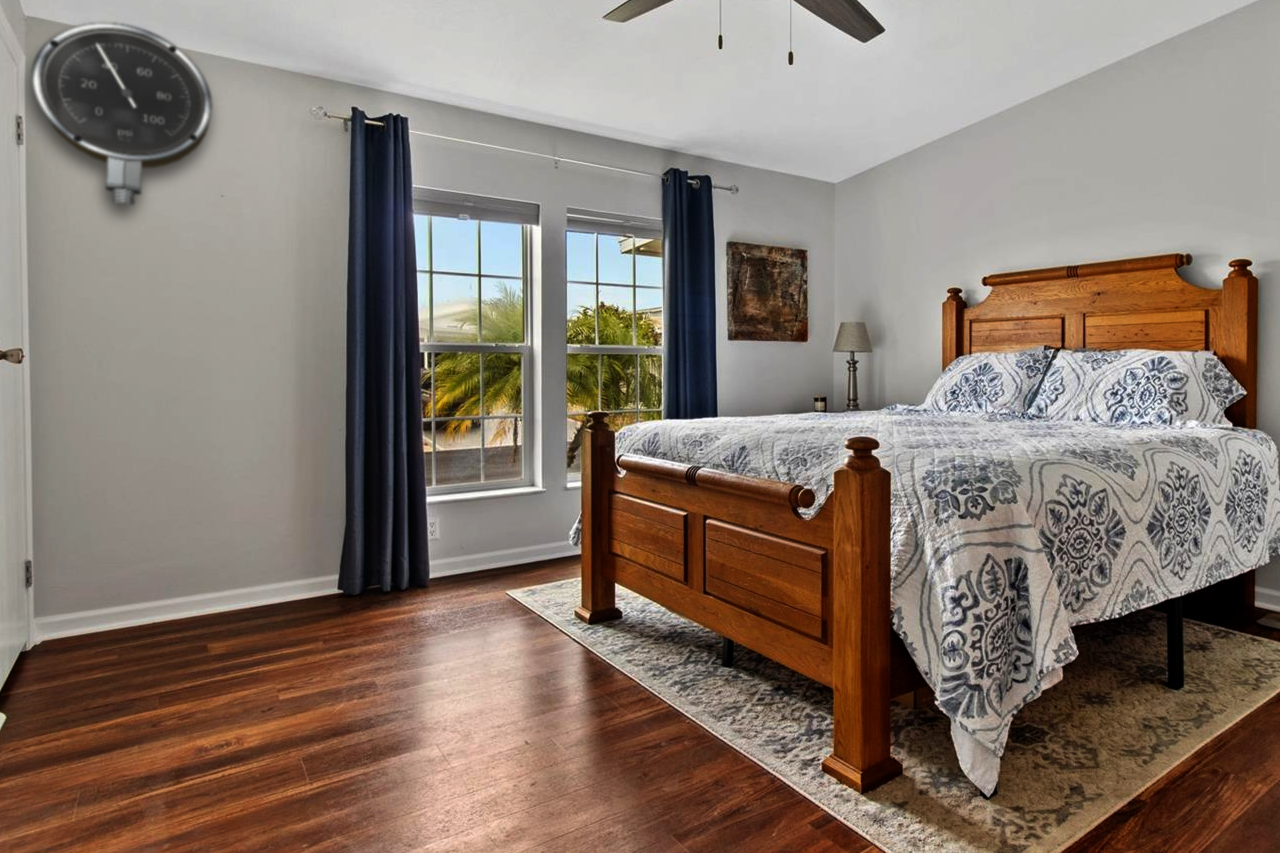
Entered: 40 psi
